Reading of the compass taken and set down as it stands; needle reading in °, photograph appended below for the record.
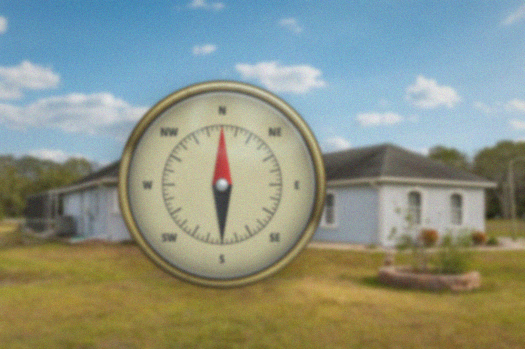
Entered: 0 °
